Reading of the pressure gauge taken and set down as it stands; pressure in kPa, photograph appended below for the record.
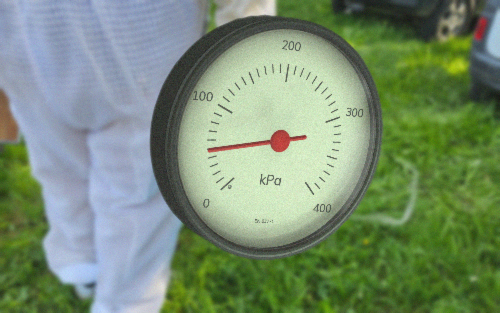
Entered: 50 kPa
